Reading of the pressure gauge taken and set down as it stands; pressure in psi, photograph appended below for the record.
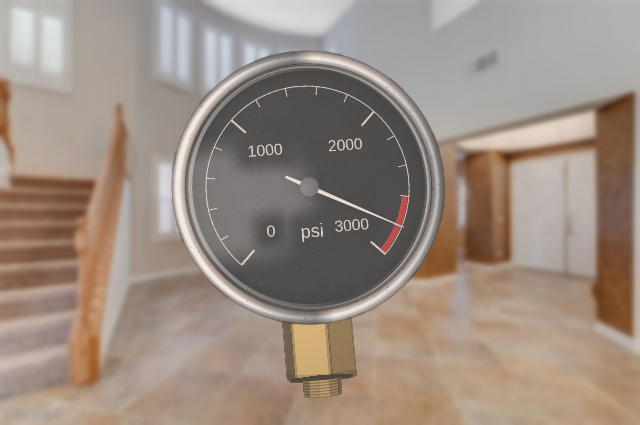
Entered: 2800 psi
